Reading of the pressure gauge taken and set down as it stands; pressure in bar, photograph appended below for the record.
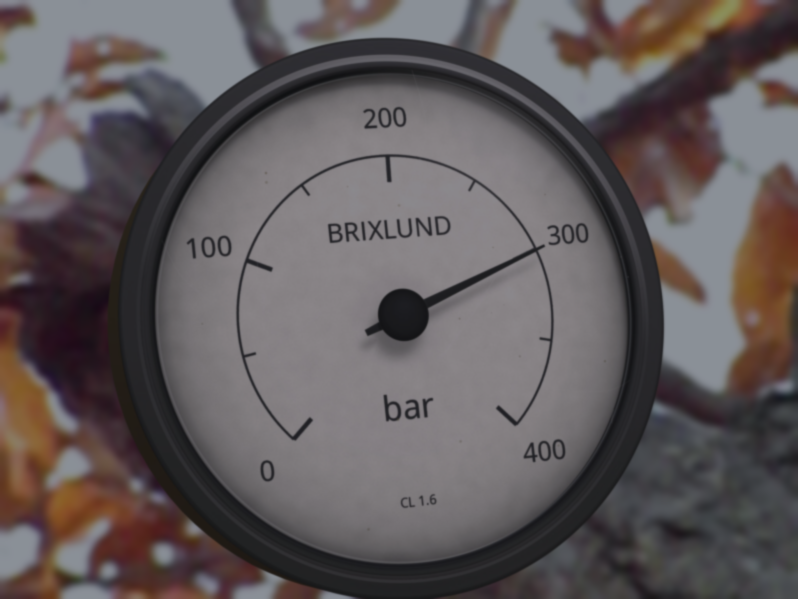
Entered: 300 bar
